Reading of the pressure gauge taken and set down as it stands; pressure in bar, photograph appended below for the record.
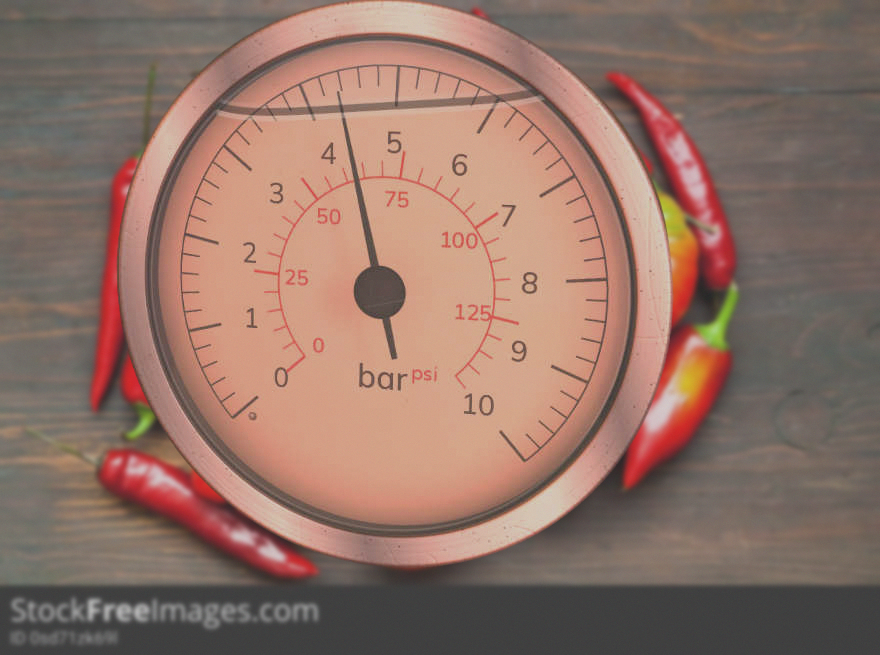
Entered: 4.4 bar
